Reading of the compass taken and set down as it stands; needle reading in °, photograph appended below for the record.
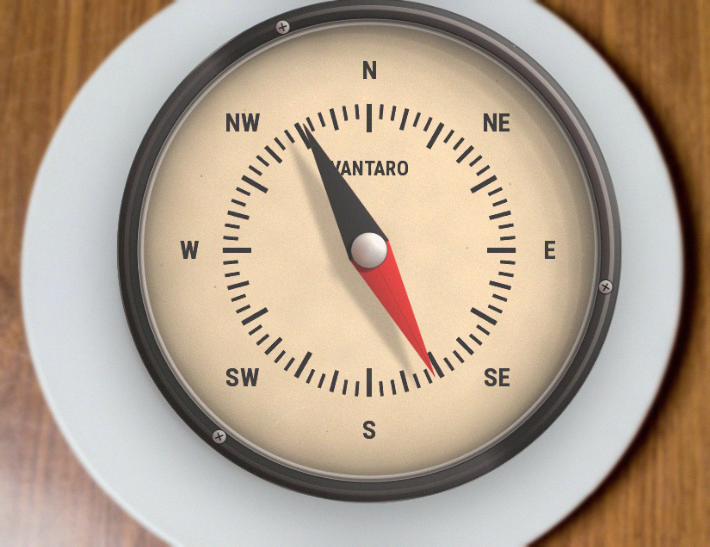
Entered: 152.5 °
